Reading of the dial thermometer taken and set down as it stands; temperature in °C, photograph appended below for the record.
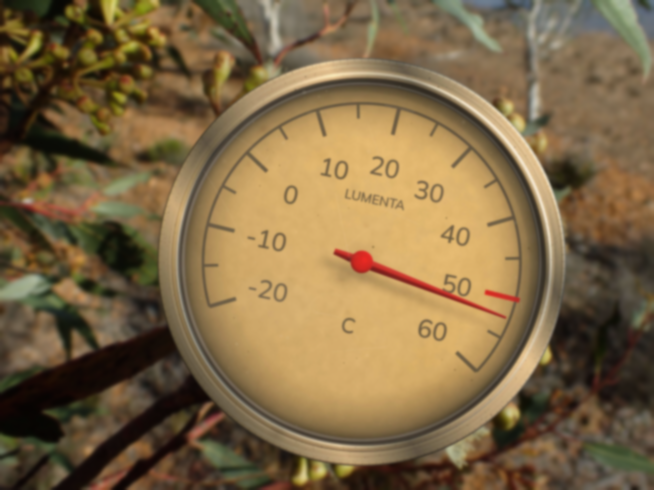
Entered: 52.5 °C
